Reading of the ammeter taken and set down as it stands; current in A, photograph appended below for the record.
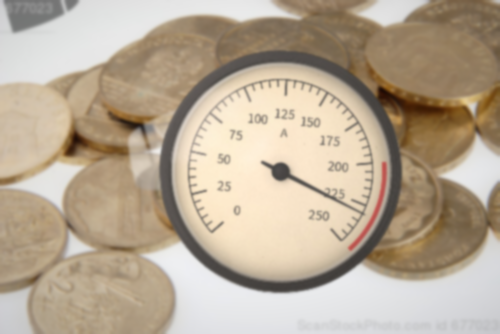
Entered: 230 A
